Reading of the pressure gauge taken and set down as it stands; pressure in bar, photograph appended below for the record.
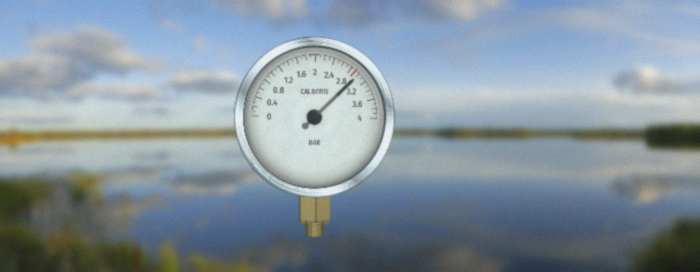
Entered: 3 bar
